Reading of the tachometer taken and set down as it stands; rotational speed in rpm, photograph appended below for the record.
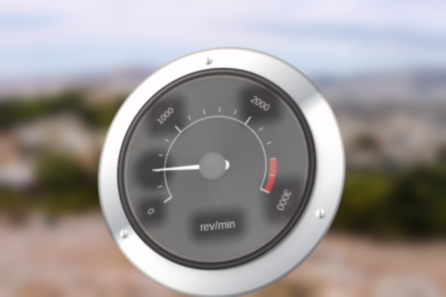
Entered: 400 rpm
